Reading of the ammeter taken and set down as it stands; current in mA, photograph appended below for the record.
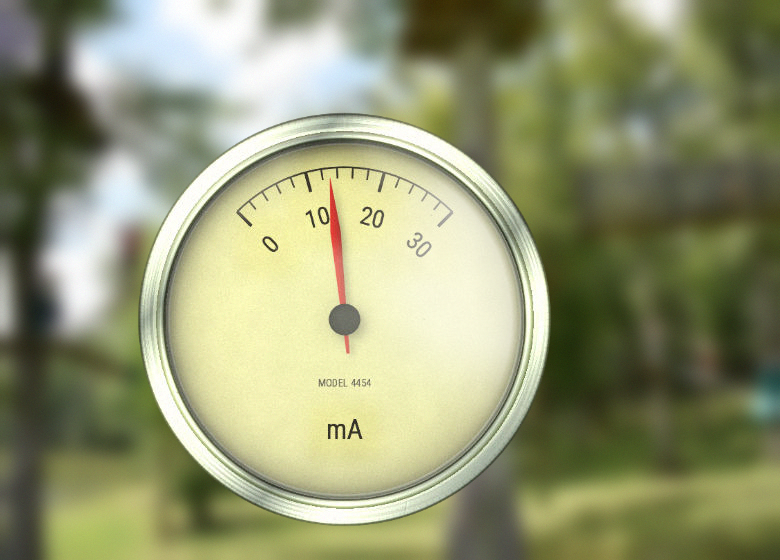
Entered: 13 mA
